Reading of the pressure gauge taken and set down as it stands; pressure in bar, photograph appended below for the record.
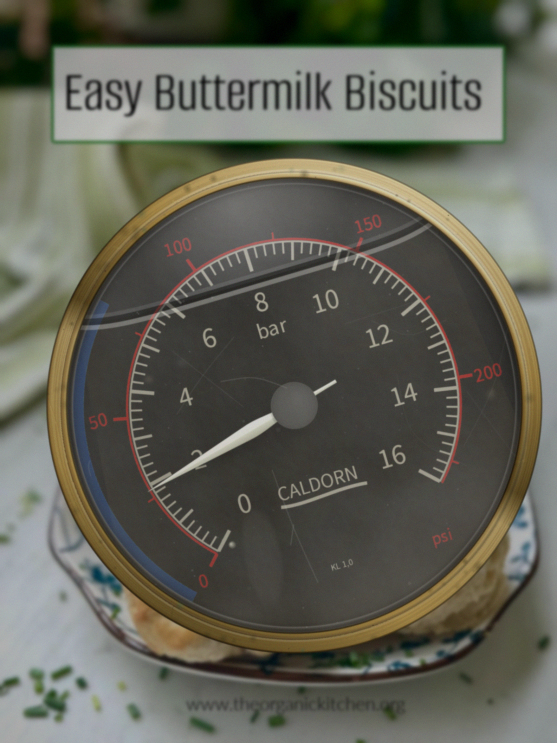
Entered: 1.9 bar
